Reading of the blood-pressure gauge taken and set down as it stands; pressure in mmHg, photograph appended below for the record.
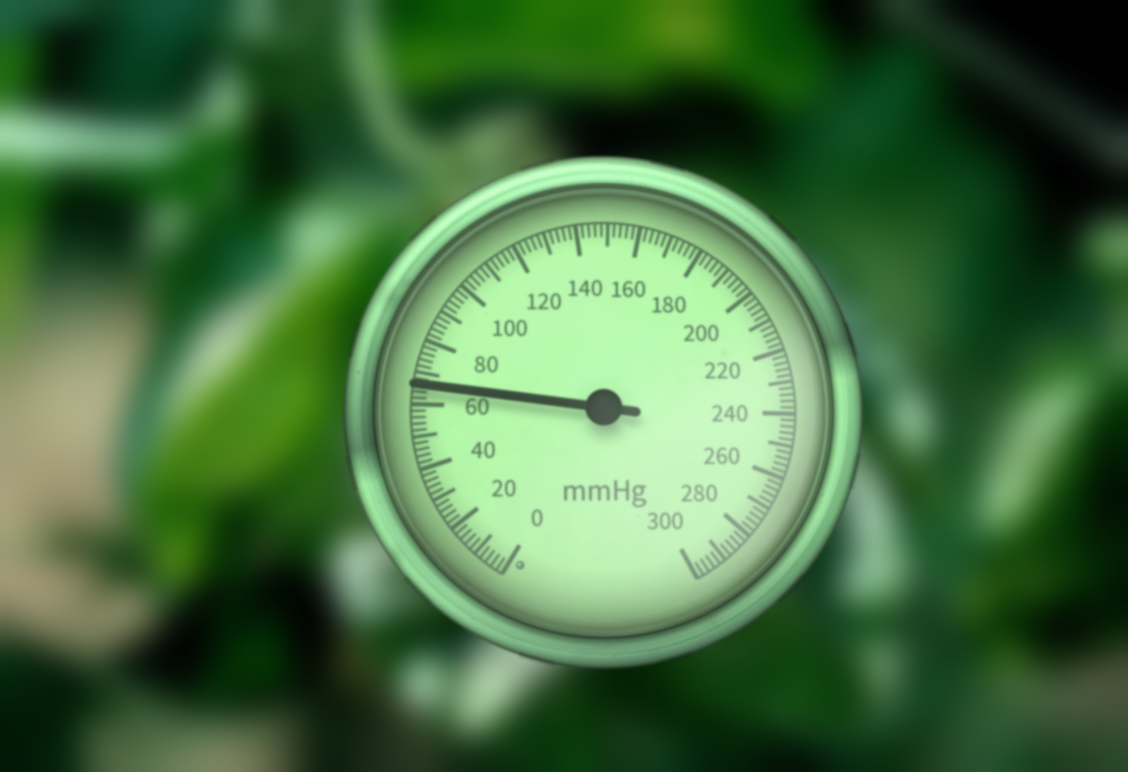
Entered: 66 mmHg
